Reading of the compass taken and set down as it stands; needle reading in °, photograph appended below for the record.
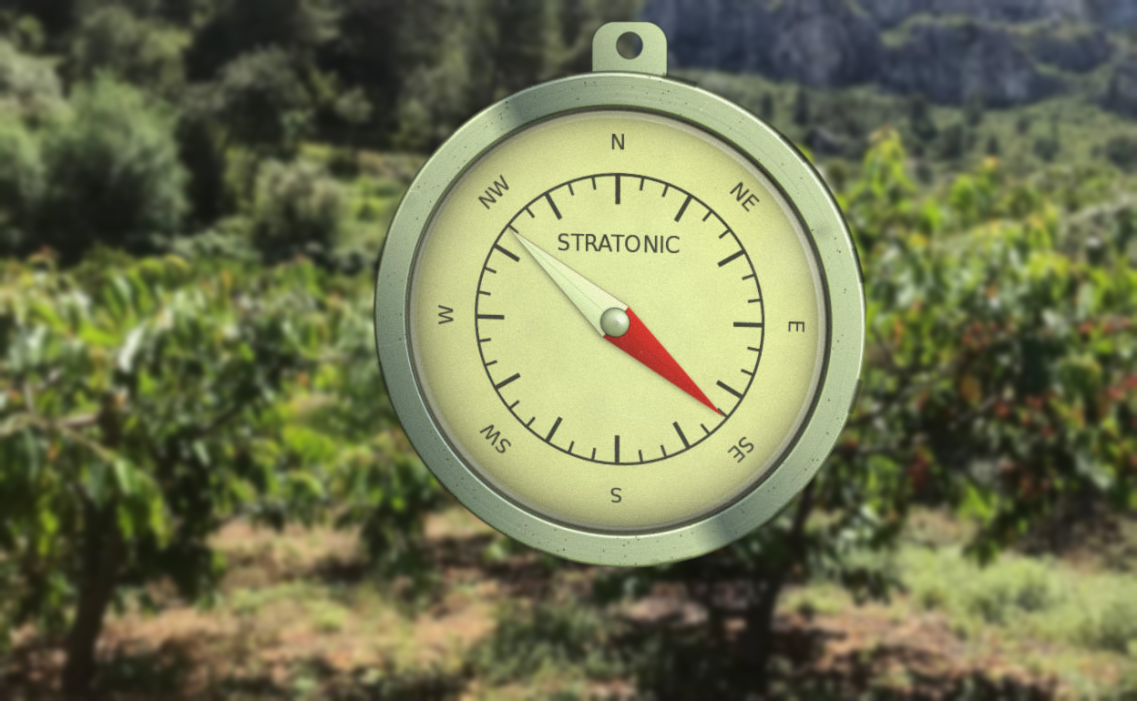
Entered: 130 °
